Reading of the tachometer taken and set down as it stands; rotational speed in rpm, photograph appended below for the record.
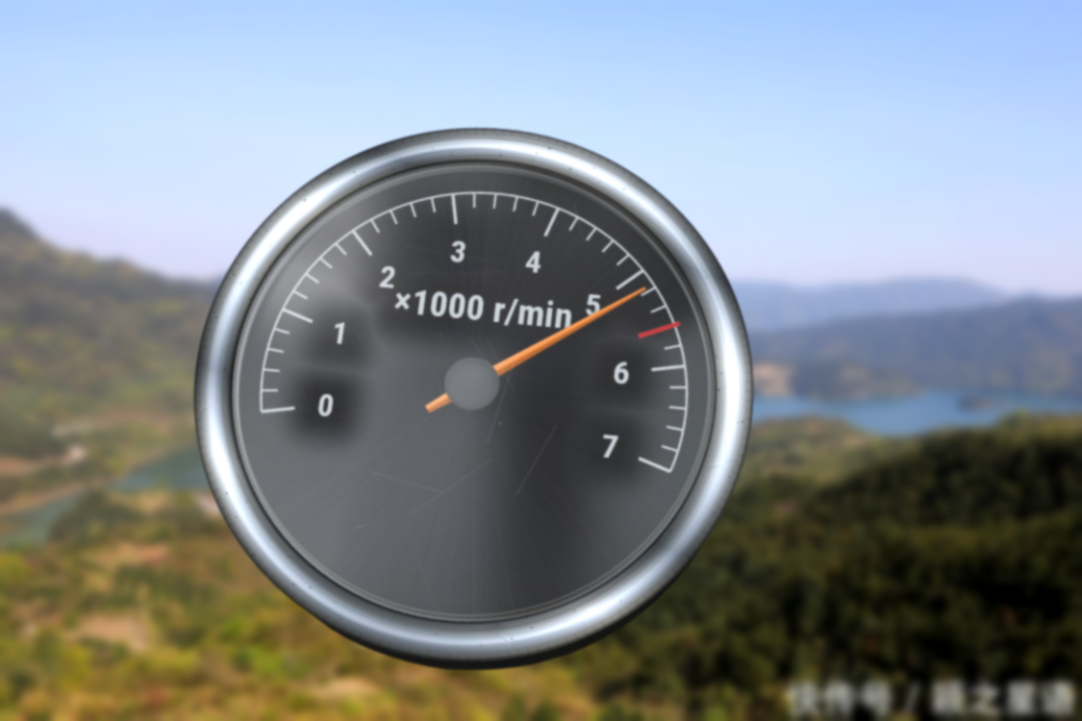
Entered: 5200 rpm
